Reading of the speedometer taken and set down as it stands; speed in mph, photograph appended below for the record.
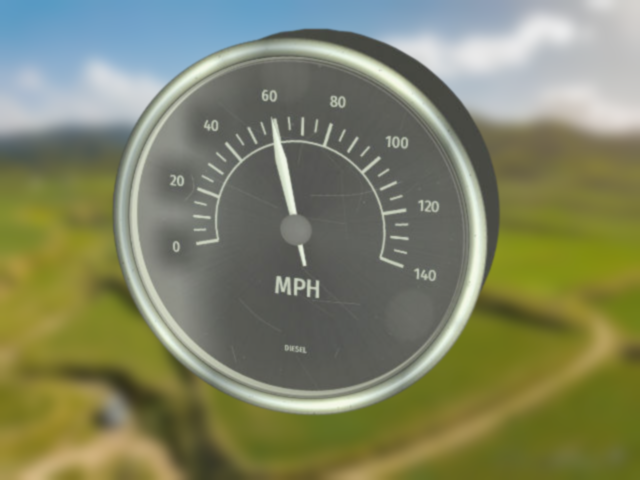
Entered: 60 mph
